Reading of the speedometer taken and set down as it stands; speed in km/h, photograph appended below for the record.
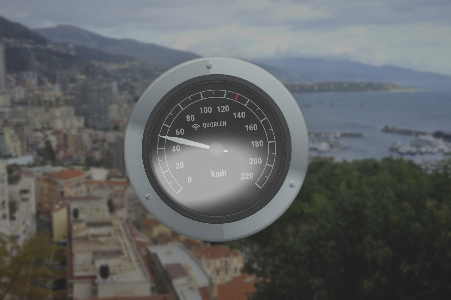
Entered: 50 km/h
